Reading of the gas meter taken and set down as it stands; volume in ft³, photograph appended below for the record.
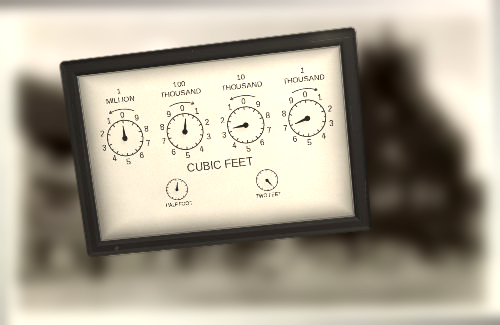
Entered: 2700 ft³
